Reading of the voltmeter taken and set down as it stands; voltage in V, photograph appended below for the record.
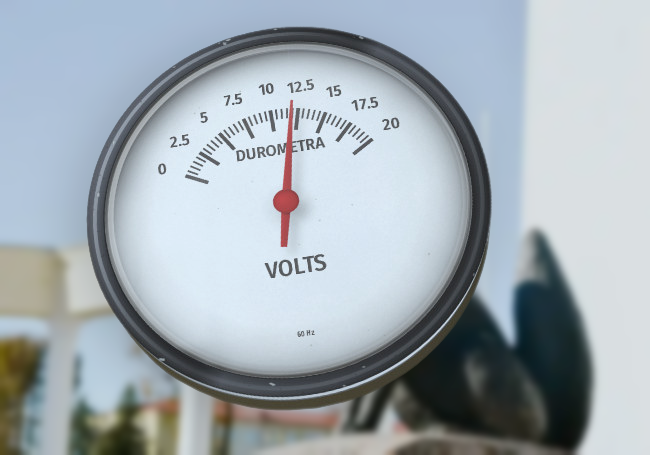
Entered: 12 V
